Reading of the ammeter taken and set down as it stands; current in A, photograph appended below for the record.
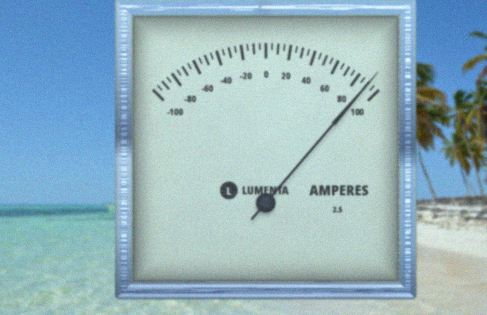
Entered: 90 A
